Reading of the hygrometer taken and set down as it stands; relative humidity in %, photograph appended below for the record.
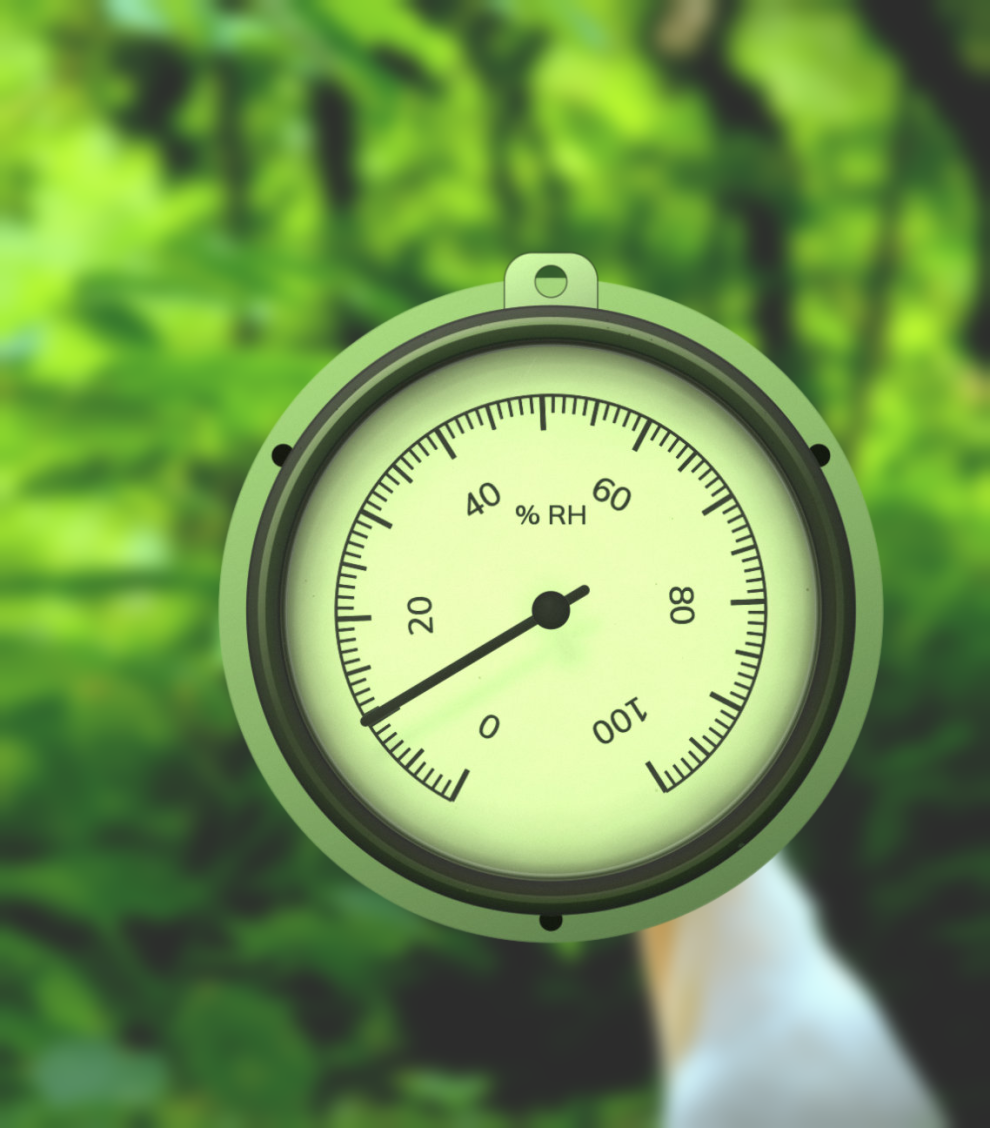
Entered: 10.5 %
